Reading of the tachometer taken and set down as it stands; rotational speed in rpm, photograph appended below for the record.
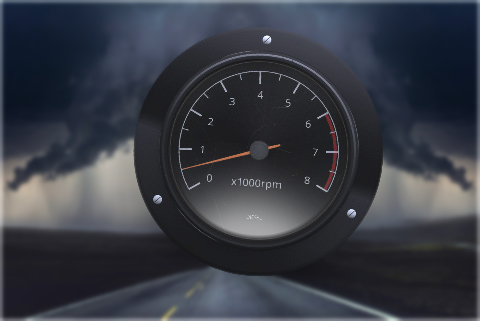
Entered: 500 rpm
